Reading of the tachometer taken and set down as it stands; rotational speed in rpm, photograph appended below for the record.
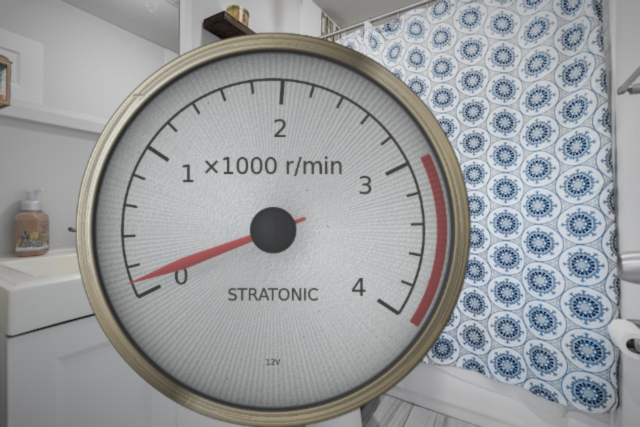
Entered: 100 rpm
